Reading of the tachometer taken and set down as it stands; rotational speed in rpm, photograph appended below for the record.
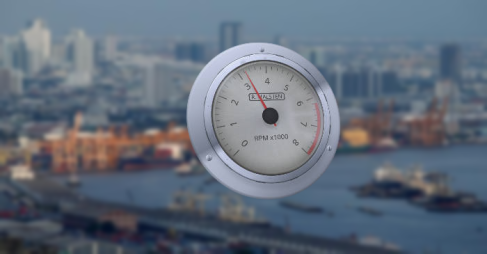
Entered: 3200 rpm
